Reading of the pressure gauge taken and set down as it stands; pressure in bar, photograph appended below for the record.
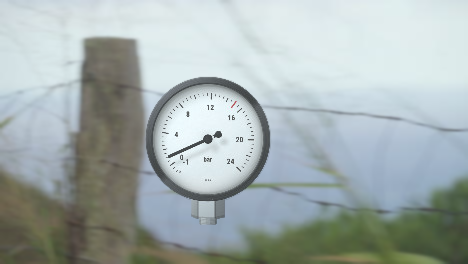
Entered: 1 bar
